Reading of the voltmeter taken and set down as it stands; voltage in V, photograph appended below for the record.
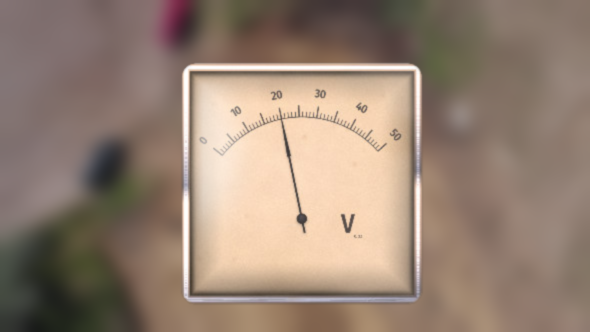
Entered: 20 V
